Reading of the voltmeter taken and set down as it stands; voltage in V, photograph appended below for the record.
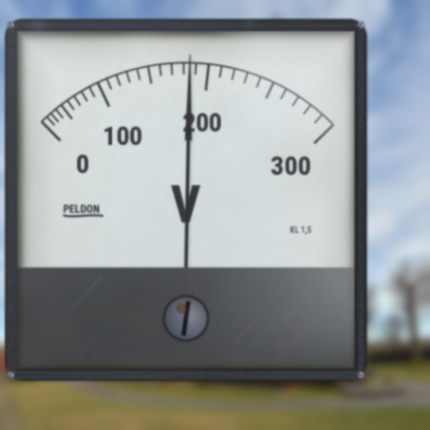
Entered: 185 V
